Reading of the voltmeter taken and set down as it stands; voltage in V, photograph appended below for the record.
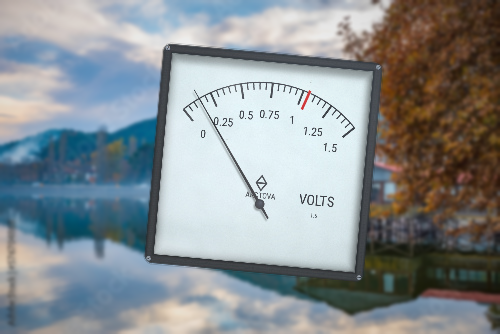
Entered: 0.15 V
